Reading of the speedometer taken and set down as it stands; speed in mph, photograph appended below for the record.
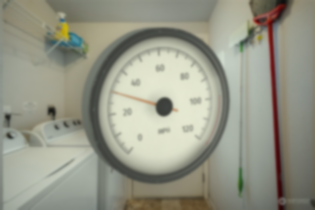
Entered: 30 mph
